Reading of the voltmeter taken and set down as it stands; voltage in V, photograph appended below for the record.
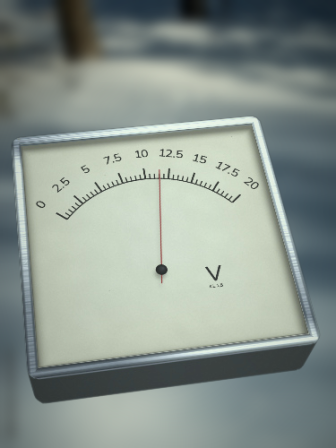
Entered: 11.5 V
